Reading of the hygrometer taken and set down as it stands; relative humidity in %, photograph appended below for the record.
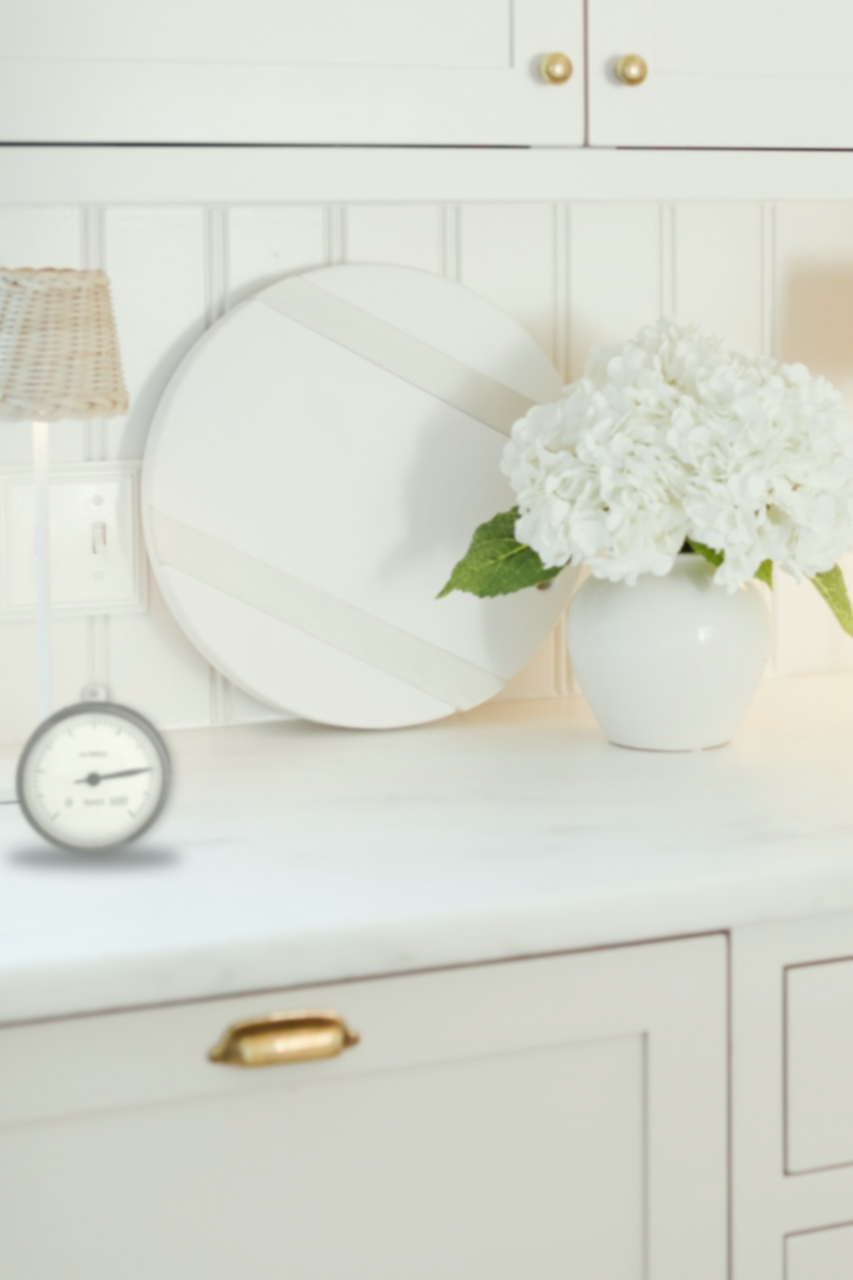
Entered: 80 %
